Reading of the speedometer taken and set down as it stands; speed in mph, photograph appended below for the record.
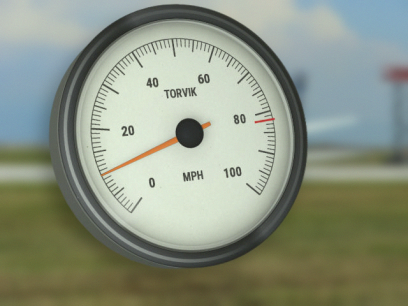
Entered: 10 mph
